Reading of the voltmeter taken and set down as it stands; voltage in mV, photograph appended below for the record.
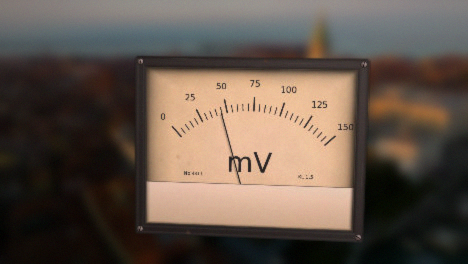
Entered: 45 mV
